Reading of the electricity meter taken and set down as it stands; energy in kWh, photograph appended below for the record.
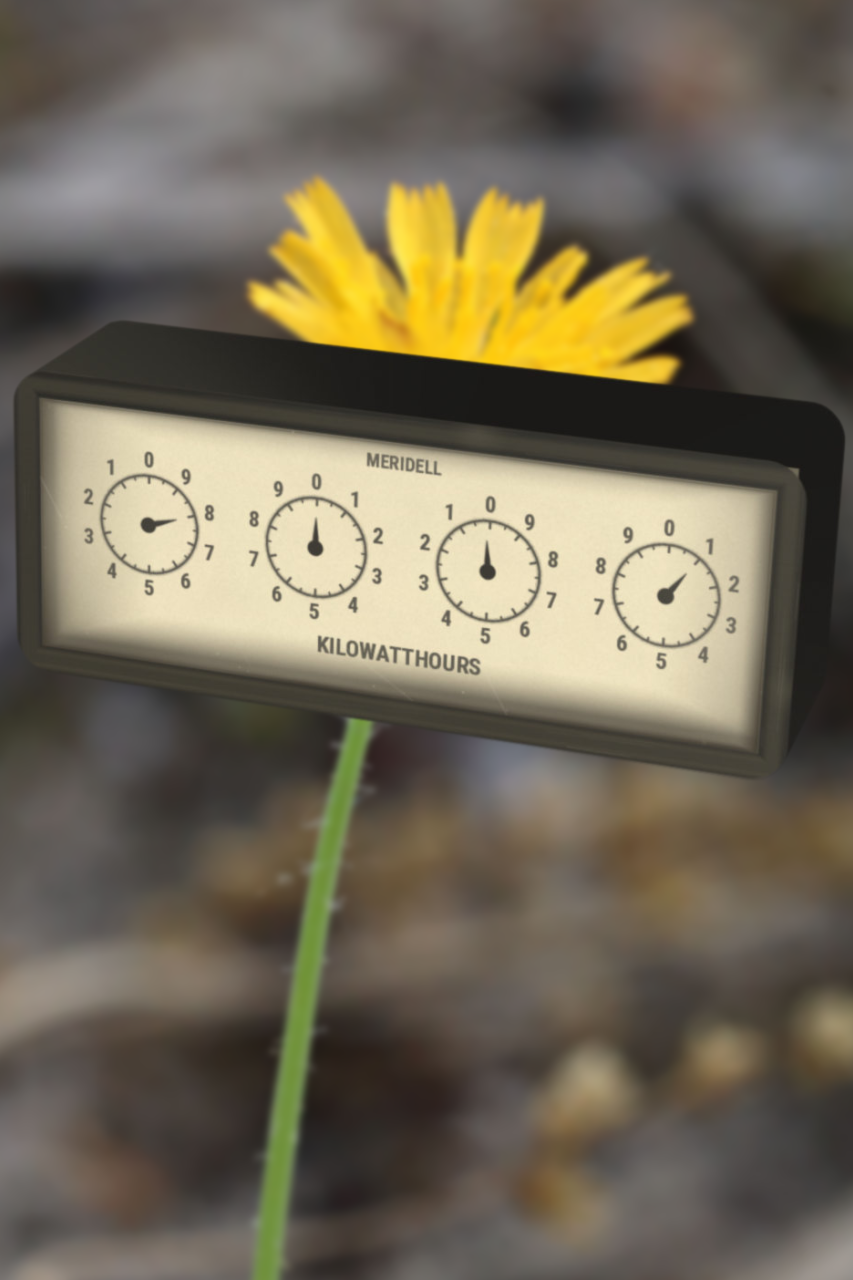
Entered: 8001 kWh
